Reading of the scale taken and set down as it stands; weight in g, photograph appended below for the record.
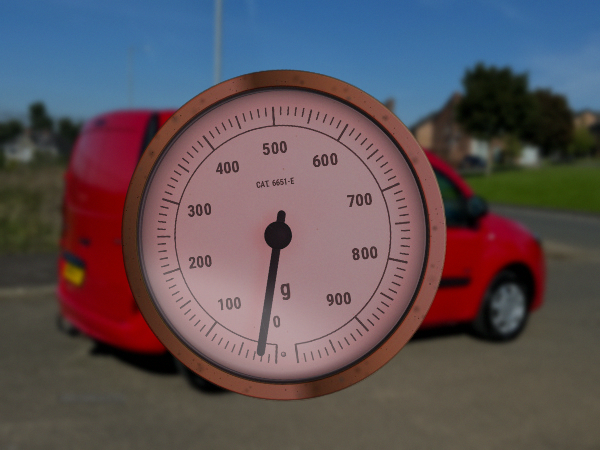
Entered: 20 g
